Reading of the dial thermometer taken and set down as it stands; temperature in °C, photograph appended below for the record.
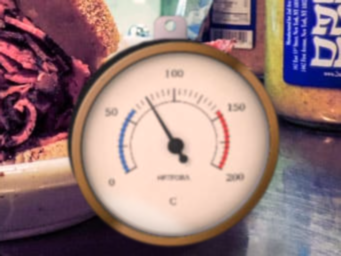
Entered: 75 °C
